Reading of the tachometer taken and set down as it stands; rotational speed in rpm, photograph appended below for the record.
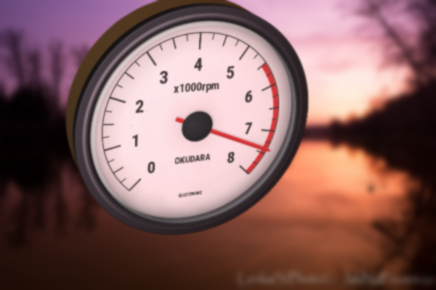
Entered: 7375 rpm
